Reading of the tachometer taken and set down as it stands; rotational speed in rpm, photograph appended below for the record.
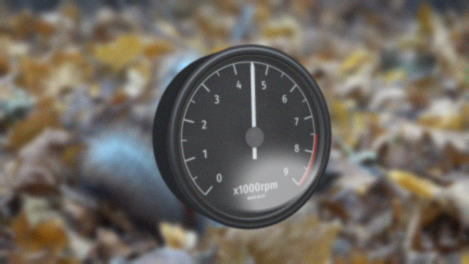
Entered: 4500 rpm
